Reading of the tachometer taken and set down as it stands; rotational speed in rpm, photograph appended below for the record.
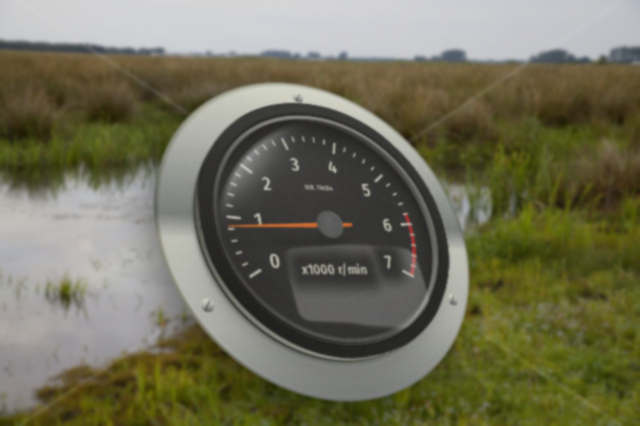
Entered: 800 rpm
